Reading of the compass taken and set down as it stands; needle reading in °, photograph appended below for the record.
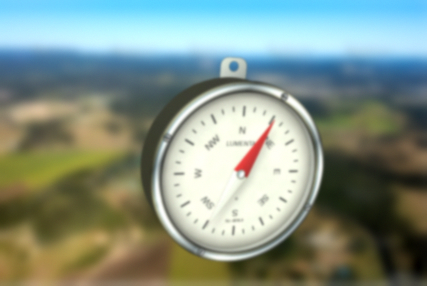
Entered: 30 °
